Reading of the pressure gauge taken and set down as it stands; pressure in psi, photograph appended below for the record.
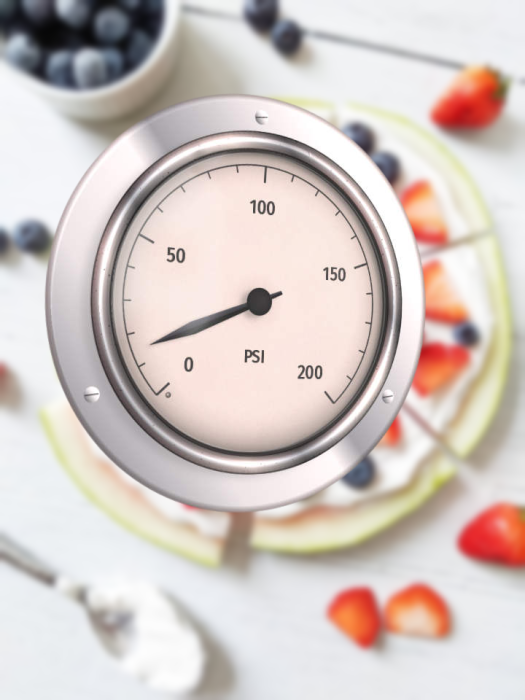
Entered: 15 psi
